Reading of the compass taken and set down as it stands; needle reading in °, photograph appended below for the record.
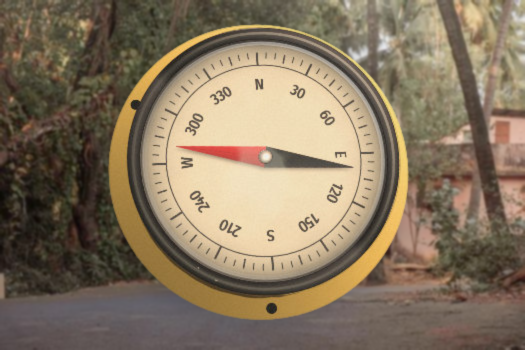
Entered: 280 °
